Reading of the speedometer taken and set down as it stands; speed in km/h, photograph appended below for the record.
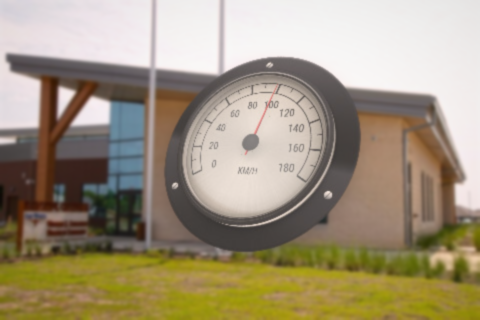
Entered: 100 km/h
